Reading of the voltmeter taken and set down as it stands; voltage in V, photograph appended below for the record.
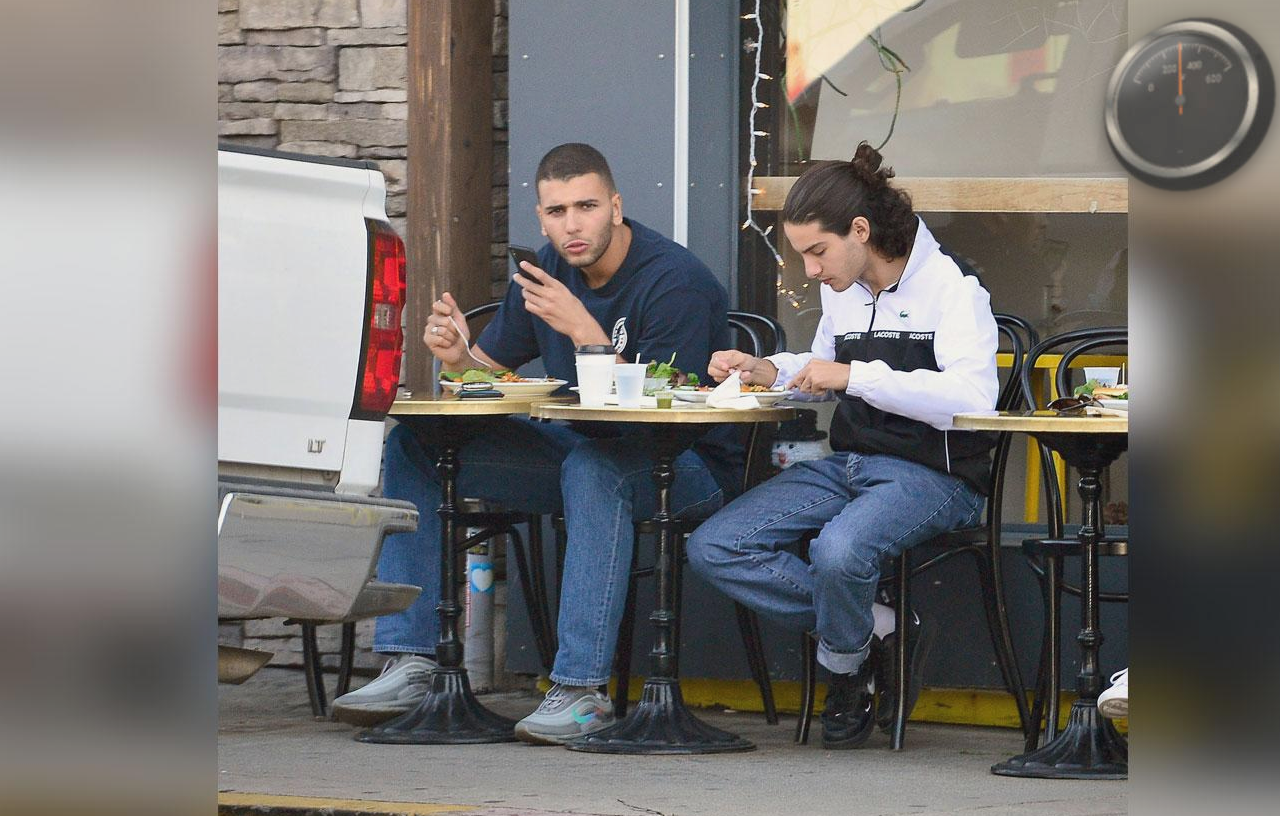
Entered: 300 V
